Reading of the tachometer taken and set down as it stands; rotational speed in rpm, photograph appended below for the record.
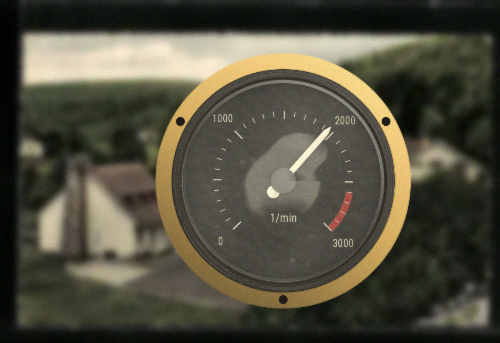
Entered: 1950 rpm
